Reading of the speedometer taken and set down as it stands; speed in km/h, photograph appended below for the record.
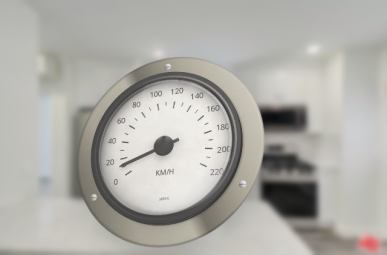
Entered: 10 km/h
